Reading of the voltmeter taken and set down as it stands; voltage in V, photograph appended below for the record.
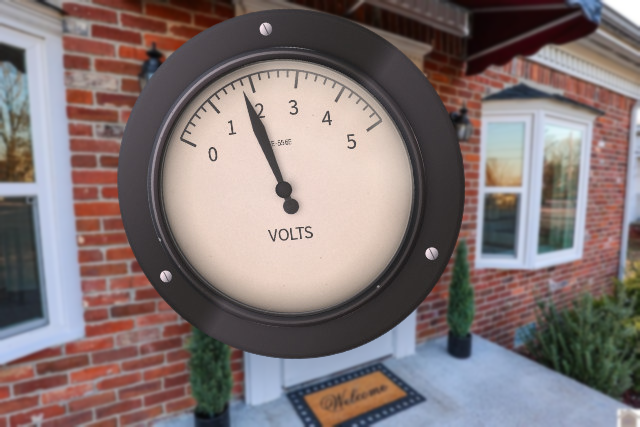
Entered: 1.8 V
